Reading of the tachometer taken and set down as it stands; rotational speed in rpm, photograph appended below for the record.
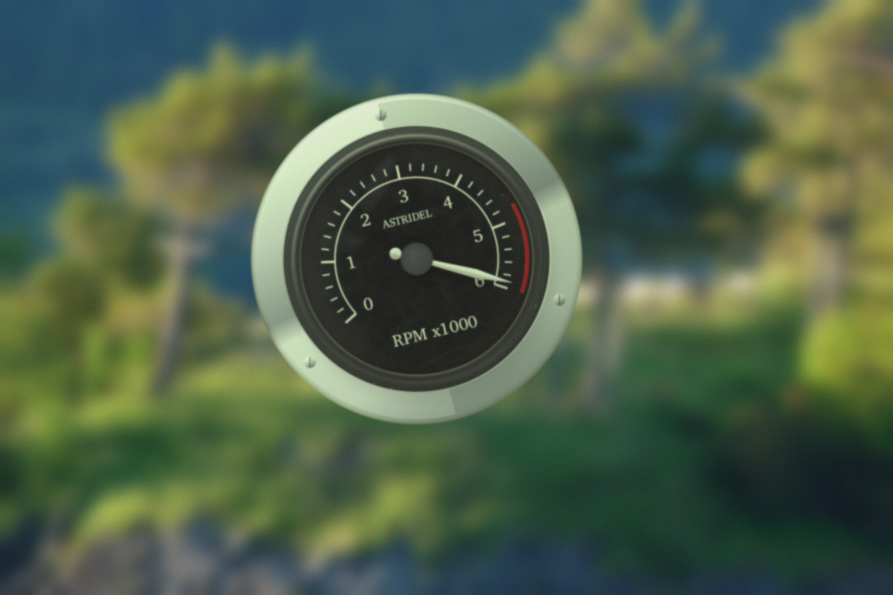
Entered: 5900 rpm
